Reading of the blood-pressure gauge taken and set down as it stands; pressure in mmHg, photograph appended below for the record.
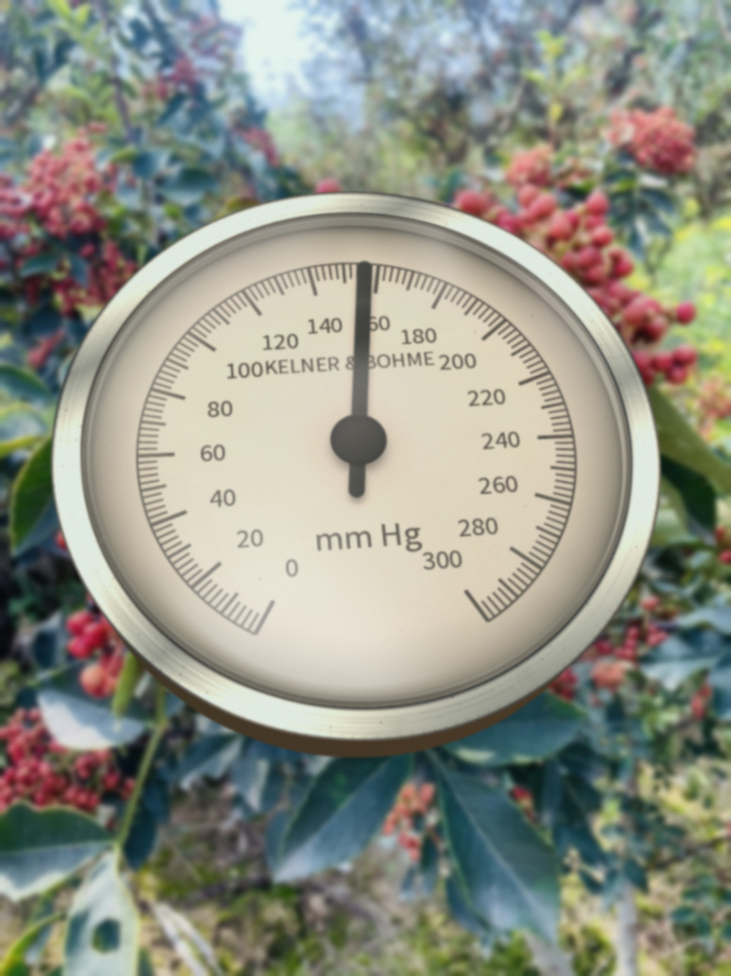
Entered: 156 mmHg
